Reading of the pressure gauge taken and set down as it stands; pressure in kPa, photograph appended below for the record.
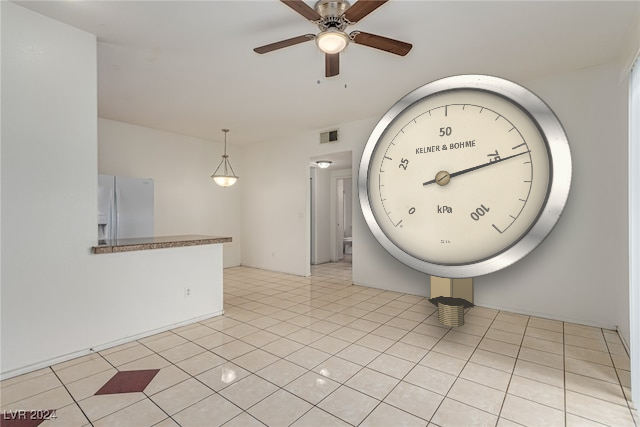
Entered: 77.5 kPa
